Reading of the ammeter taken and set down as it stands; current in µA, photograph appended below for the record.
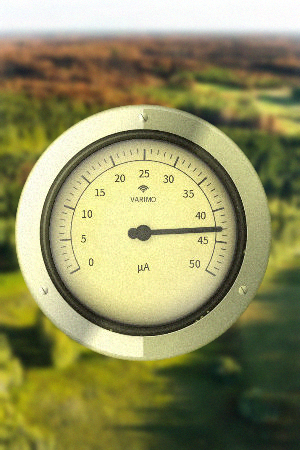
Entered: 43 µA
